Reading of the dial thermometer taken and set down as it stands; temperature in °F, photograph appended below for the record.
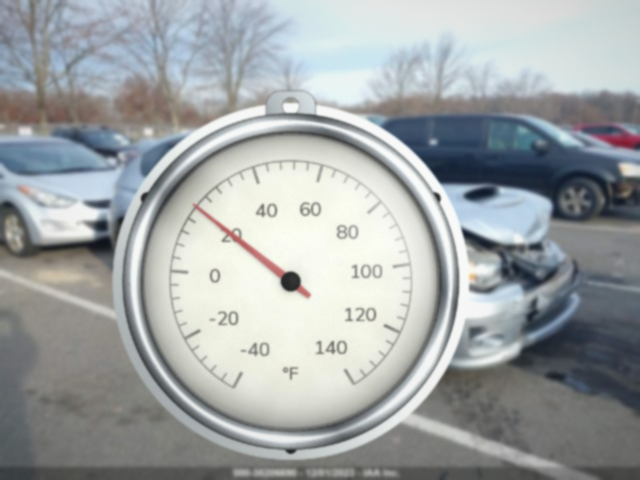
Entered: 20 °F
